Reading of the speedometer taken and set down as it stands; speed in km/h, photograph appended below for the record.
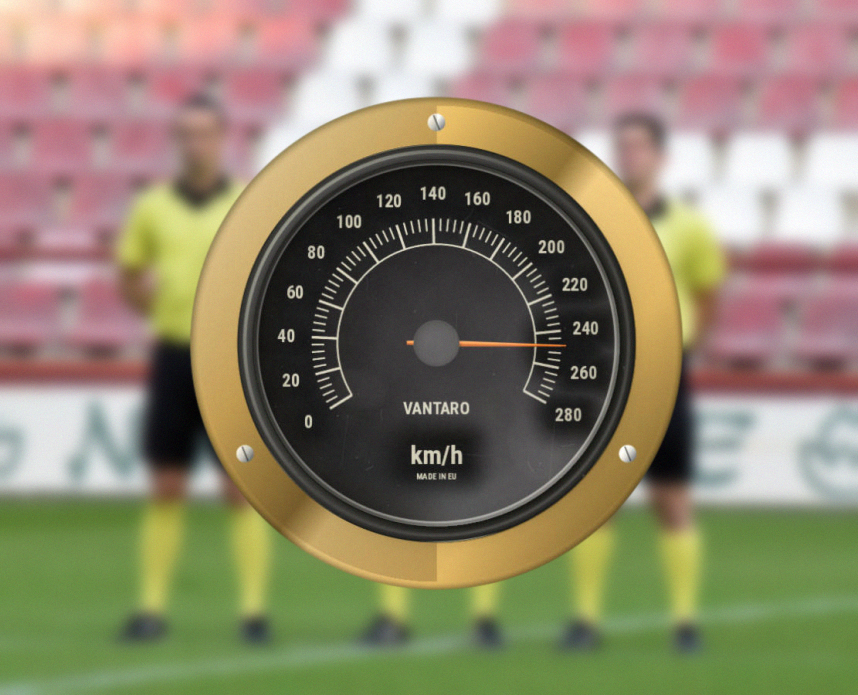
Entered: 248 km/h
